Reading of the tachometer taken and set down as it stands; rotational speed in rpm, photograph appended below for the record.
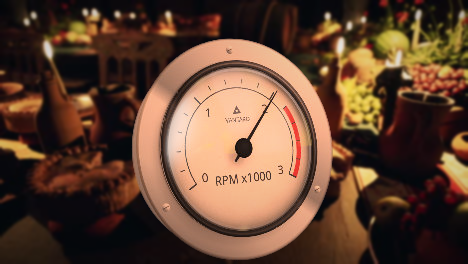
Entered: 2000 rpm
